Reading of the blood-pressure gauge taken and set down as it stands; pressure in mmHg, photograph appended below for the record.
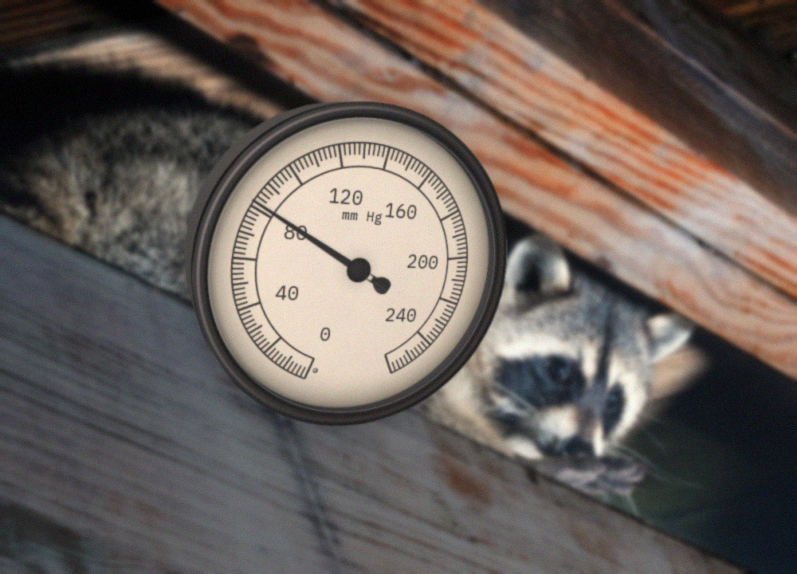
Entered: 82 mmHg
